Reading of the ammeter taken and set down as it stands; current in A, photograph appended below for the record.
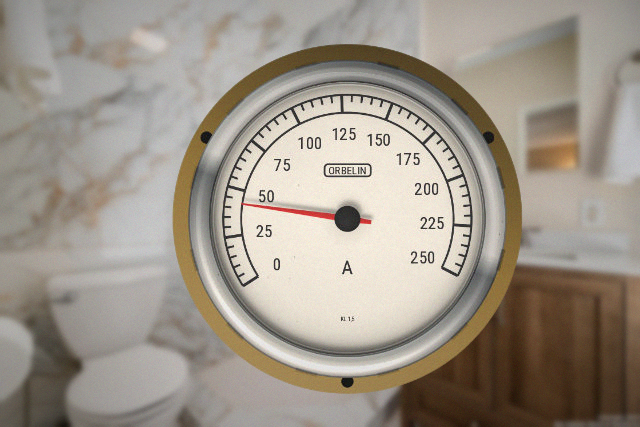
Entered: 42.5 A
